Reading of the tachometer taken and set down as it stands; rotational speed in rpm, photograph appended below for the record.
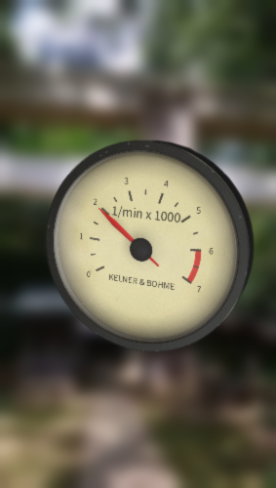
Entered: 2000 rpm
